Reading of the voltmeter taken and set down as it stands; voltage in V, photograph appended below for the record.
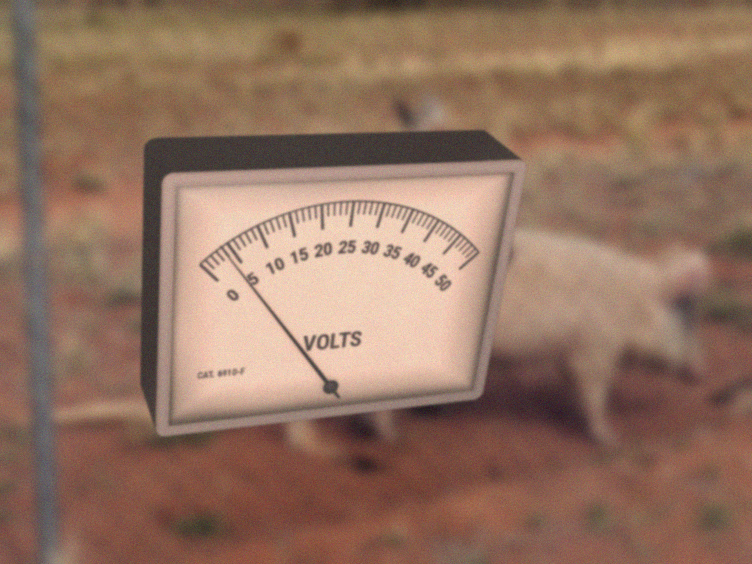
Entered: 4 V
